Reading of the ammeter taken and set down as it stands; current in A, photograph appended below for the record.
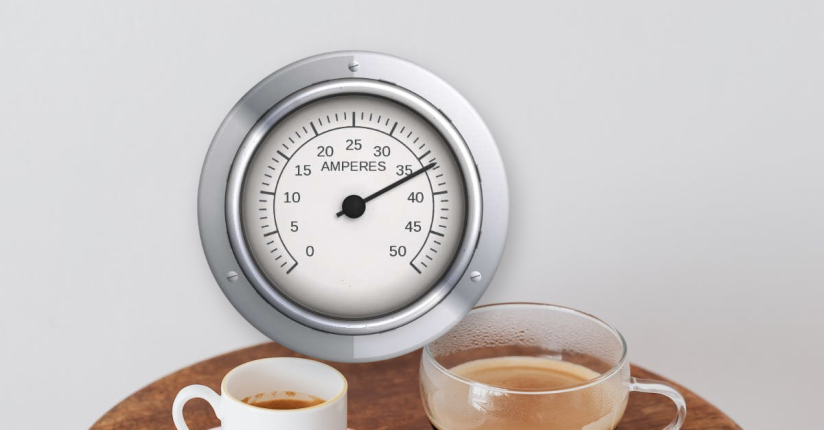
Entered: 36.5 A
